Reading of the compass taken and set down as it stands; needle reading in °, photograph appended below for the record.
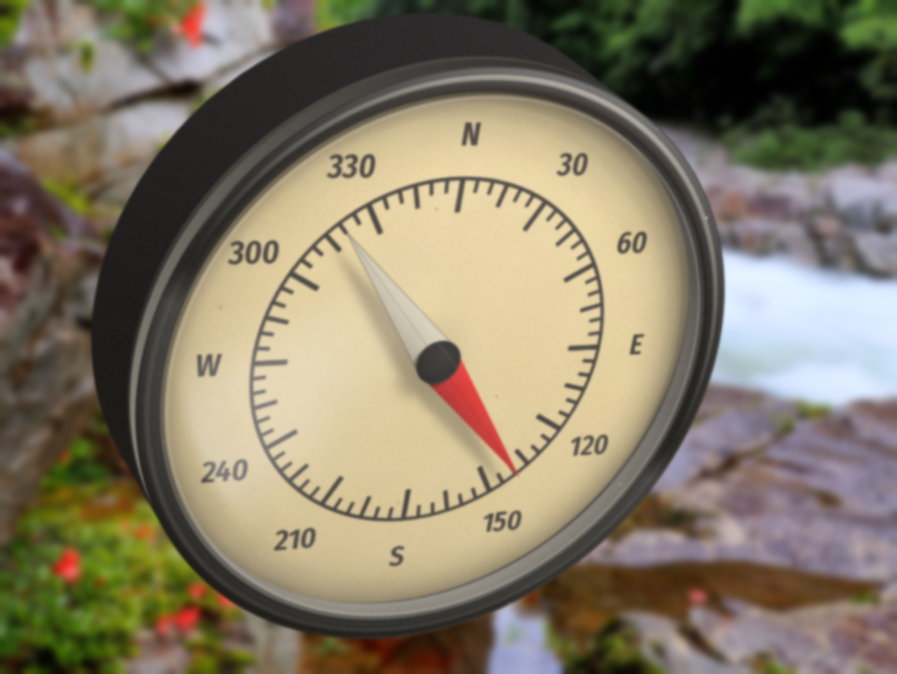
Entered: 140 °
